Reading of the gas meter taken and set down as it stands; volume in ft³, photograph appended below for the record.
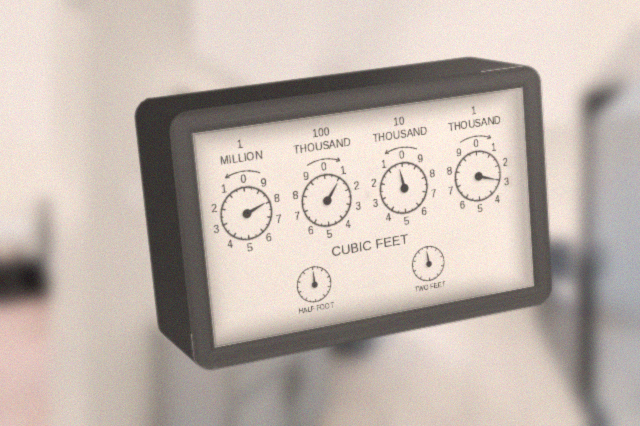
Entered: 810300 ft³
